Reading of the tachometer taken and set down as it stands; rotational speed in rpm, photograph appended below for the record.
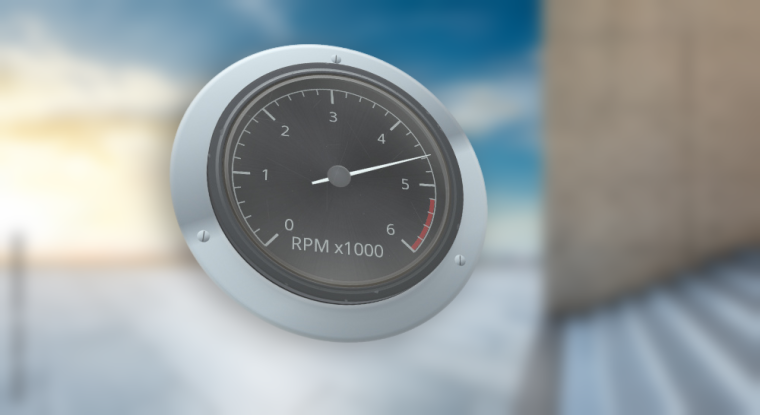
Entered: 4600 rpm
